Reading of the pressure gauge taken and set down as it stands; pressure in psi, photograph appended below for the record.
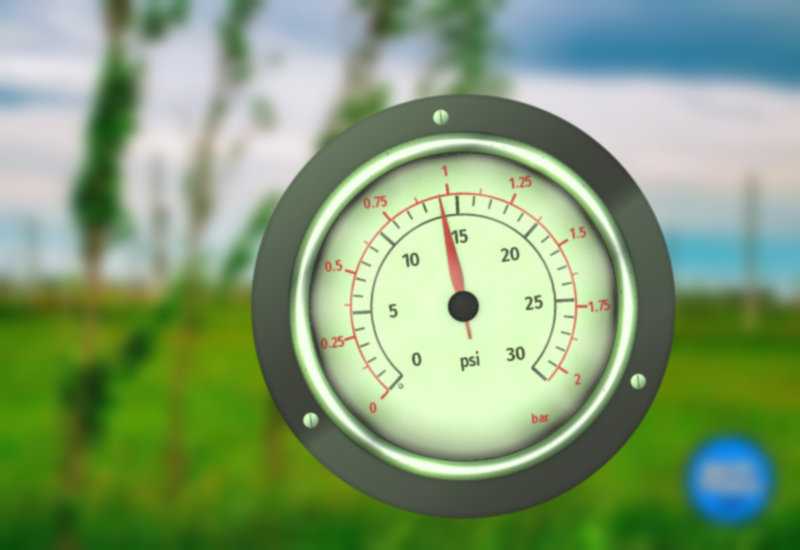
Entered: 14 psi
